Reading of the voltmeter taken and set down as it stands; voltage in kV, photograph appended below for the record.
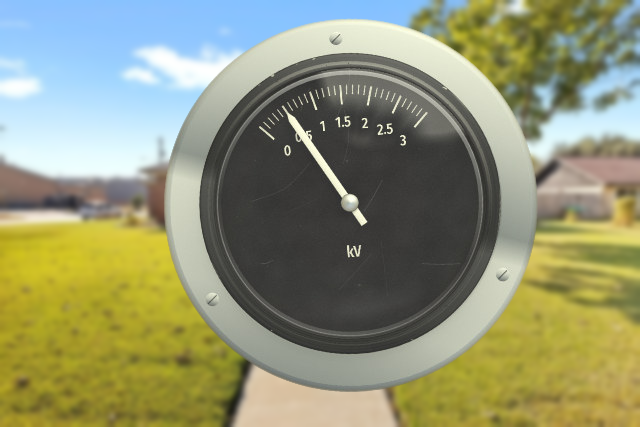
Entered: 0.5 kV
